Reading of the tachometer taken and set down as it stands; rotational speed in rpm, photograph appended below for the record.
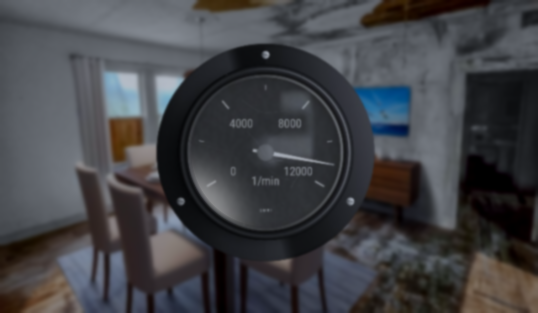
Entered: 11000 rpm
